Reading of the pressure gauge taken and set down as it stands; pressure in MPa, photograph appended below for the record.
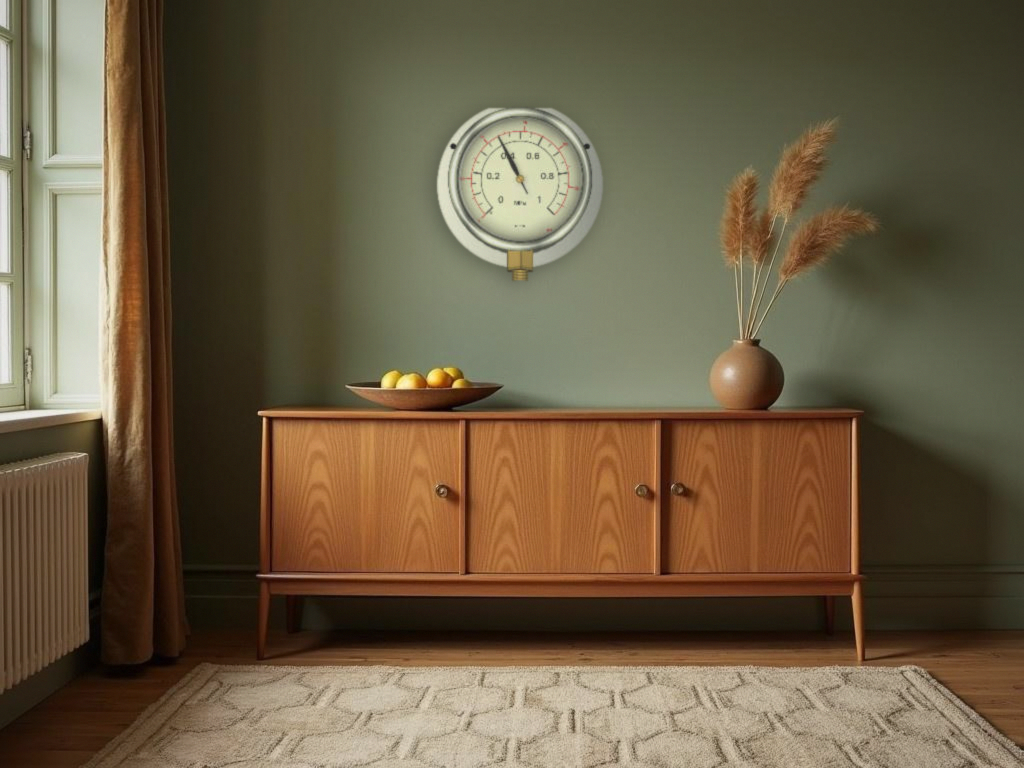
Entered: 0.4 MPa
